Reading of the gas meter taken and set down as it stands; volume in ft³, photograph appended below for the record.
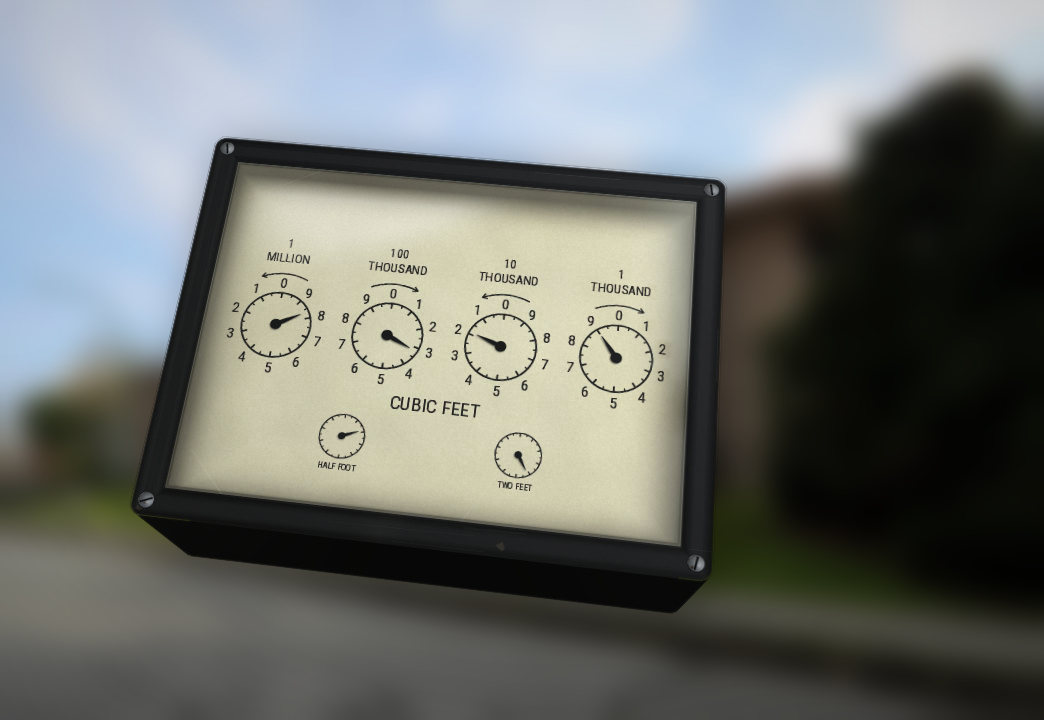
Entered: 831900 ft³
